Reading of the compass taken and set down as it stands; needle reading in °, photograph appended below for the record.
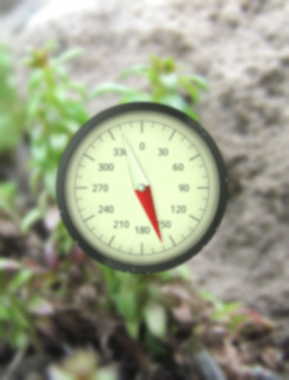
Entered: 160 °
